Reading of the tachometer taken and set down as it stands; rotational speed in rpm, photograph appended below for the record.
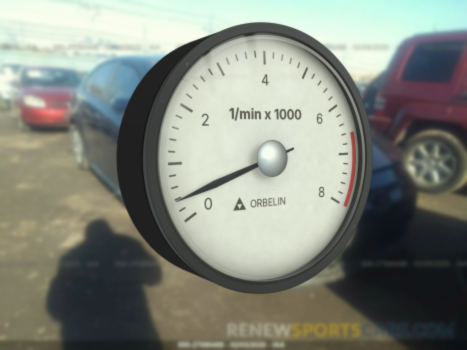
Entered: 400 rpm
